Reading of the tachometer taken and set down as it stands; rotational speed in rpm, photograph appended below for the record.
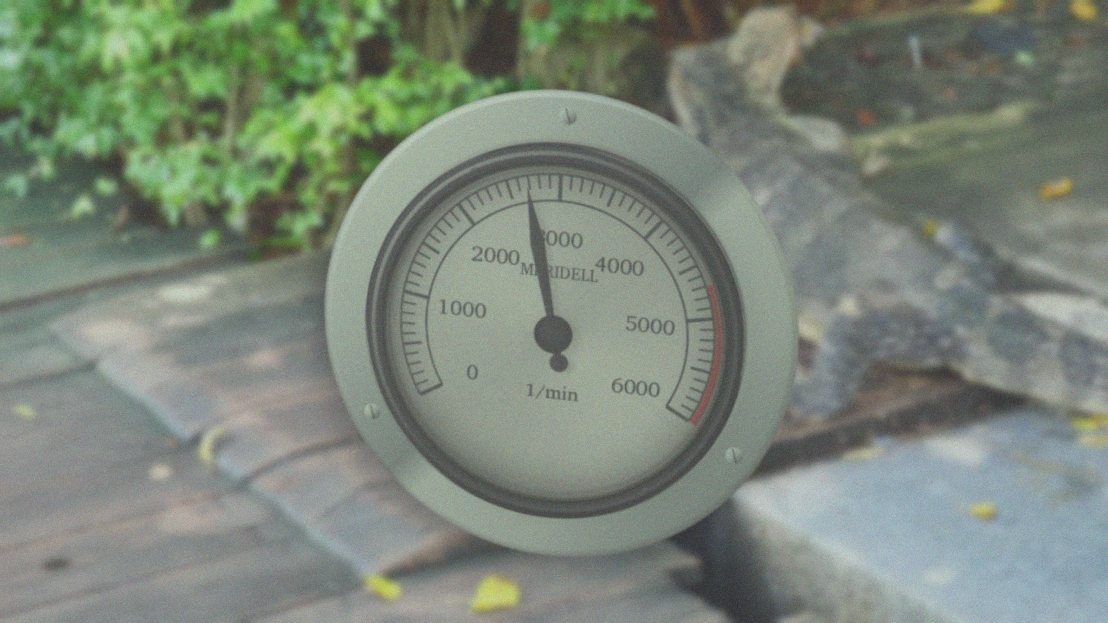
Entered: 2700 rpm
